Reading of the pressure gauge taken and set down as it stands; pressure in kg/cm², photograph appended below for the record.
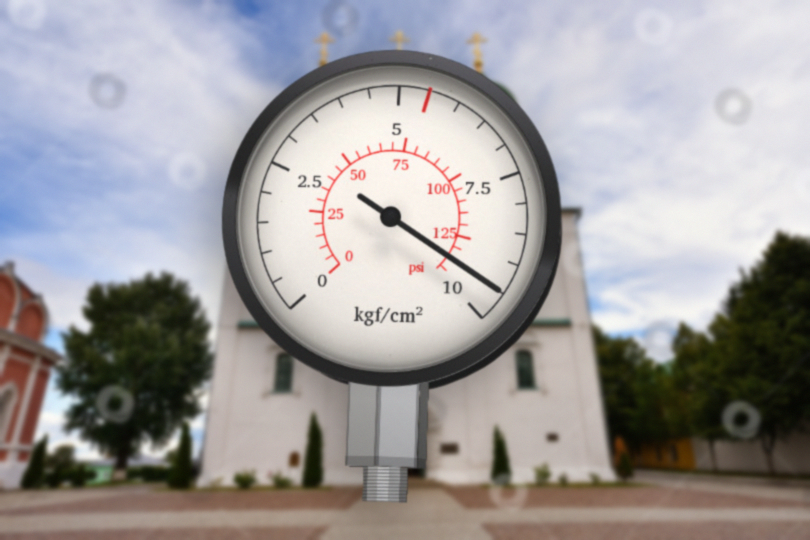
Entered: 9.5 kg/cm²
